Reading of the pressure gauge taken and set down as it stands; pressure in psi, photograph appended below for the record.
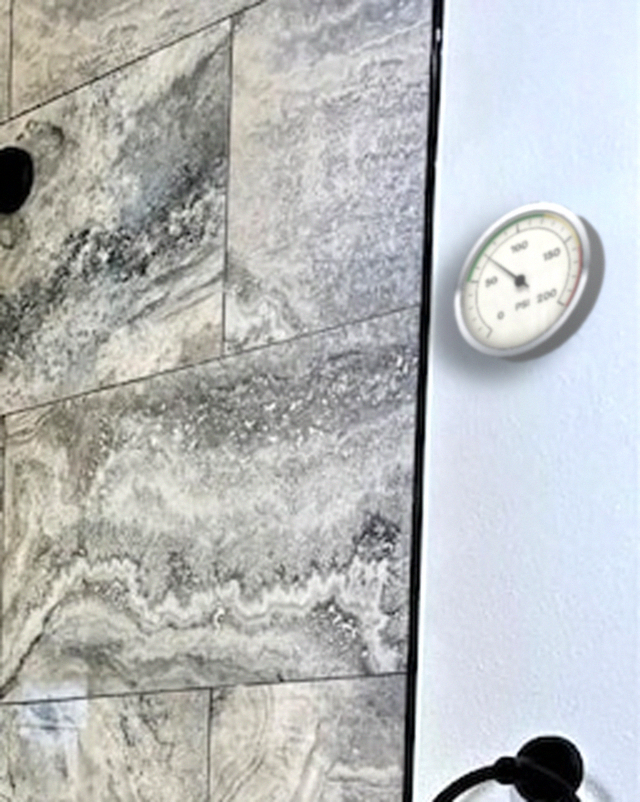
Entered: 70 psi
